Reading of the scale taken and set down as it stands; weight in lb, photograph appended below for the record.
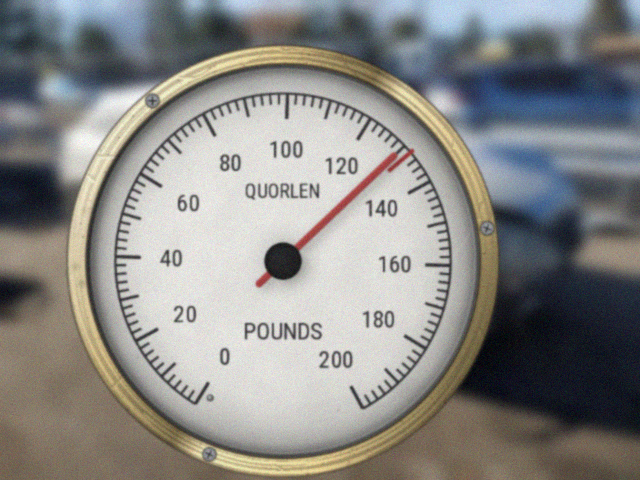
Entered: 130 lb
